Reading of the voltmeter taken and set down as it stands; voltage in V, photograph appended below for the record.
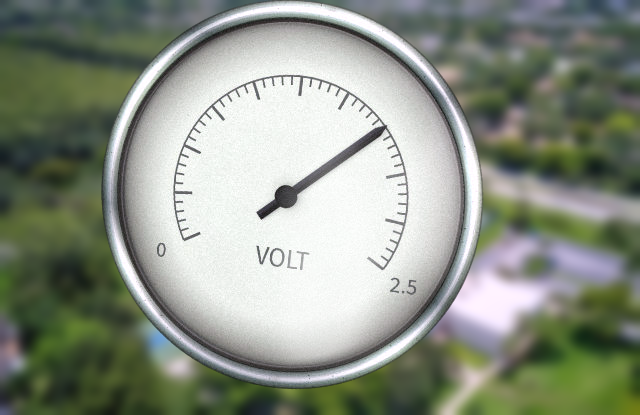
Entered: 1.75 V
